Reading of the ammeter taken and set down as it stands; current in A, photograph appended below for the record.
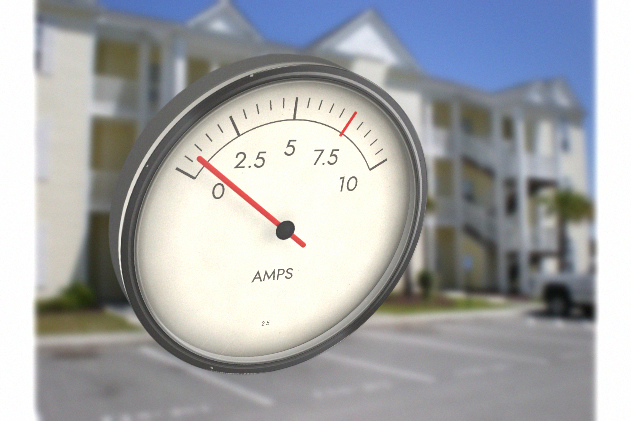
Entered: 0.75 A
